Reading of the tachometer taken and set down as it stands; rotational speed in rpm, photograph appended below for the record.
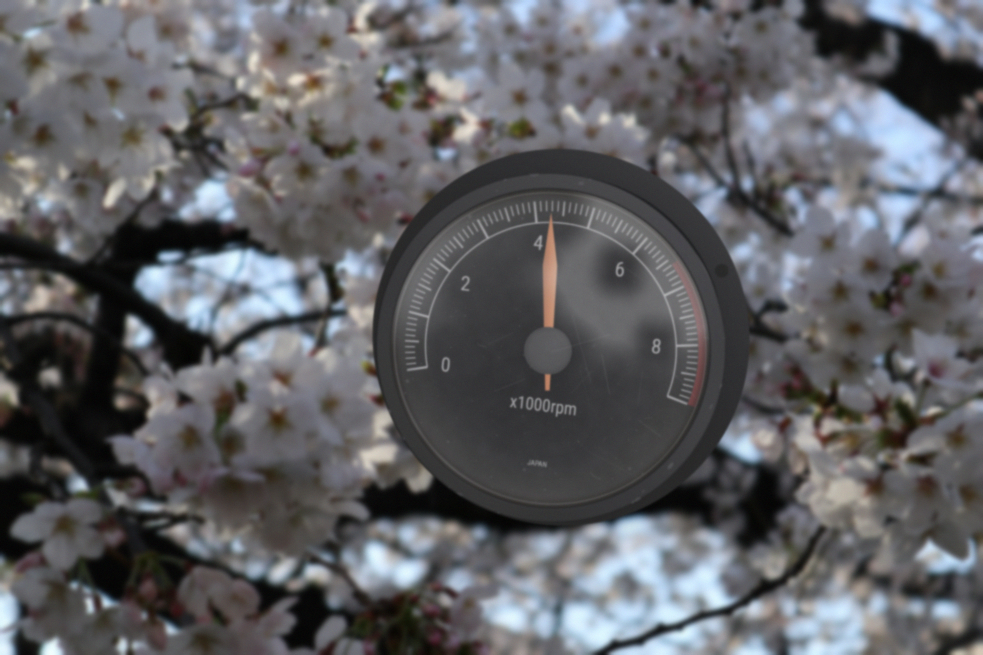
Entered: 4300 rpm
